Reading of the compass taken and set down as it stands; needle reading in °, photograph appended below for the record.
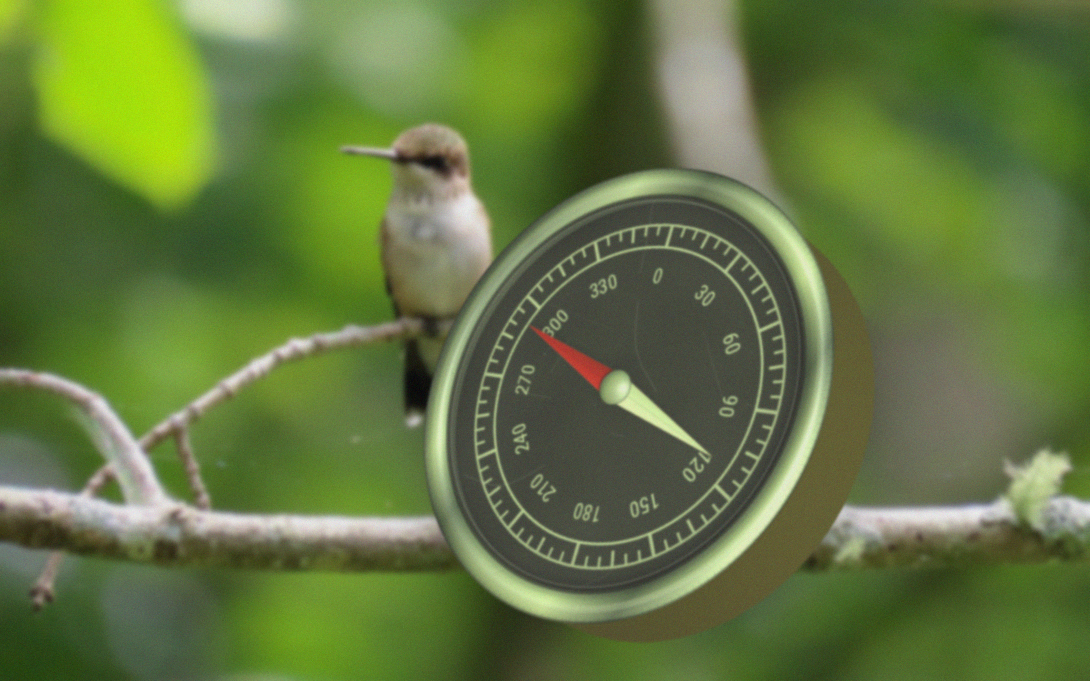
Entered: 292.5 °
